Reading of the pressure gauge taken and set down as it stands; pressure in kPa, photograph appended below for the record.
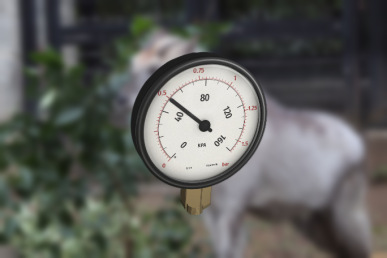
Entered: 50 kPa
